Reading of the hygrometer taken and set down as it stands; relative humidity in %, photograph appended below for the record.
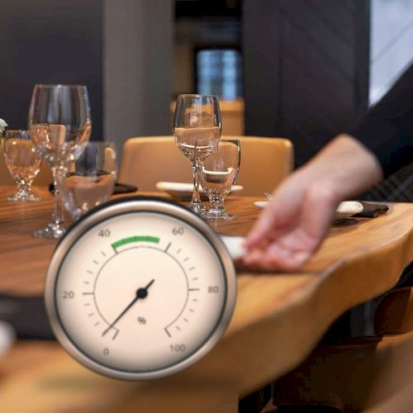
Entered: 4 %
